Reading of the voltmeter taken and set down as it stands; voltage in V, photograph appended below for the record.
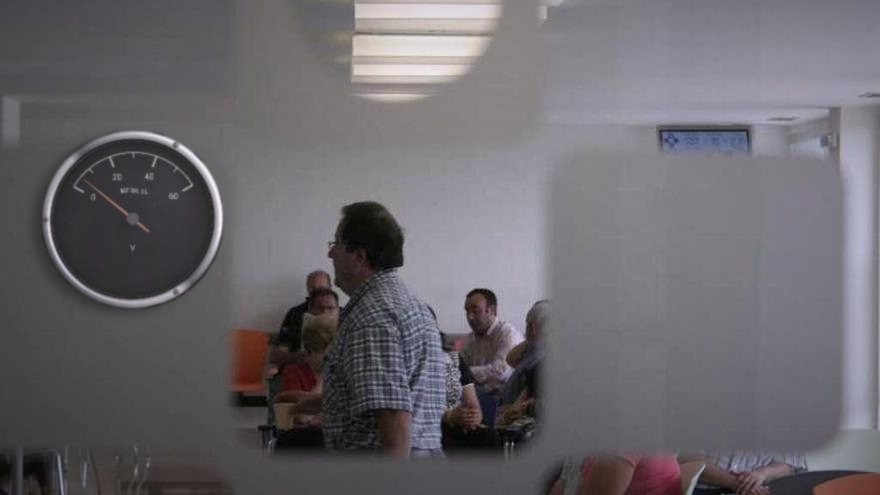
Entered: 5 V
